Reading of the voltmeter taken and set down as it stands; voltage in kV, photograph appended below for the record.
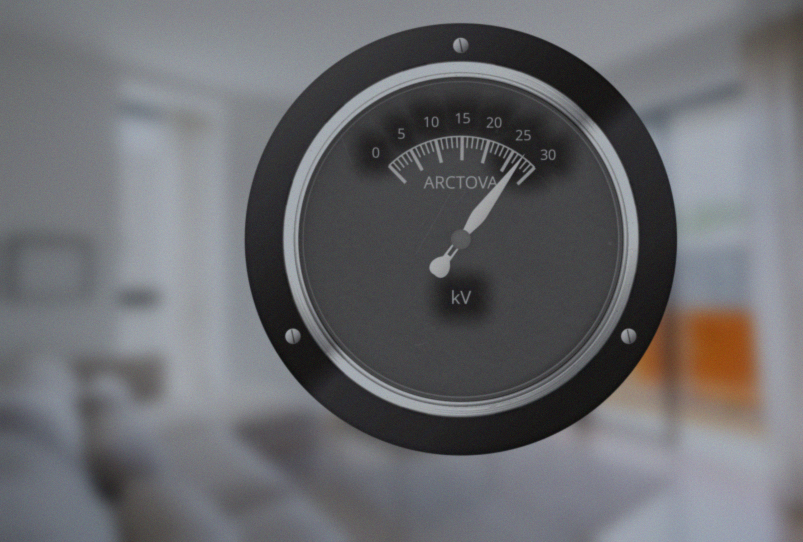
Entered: 27 kV
